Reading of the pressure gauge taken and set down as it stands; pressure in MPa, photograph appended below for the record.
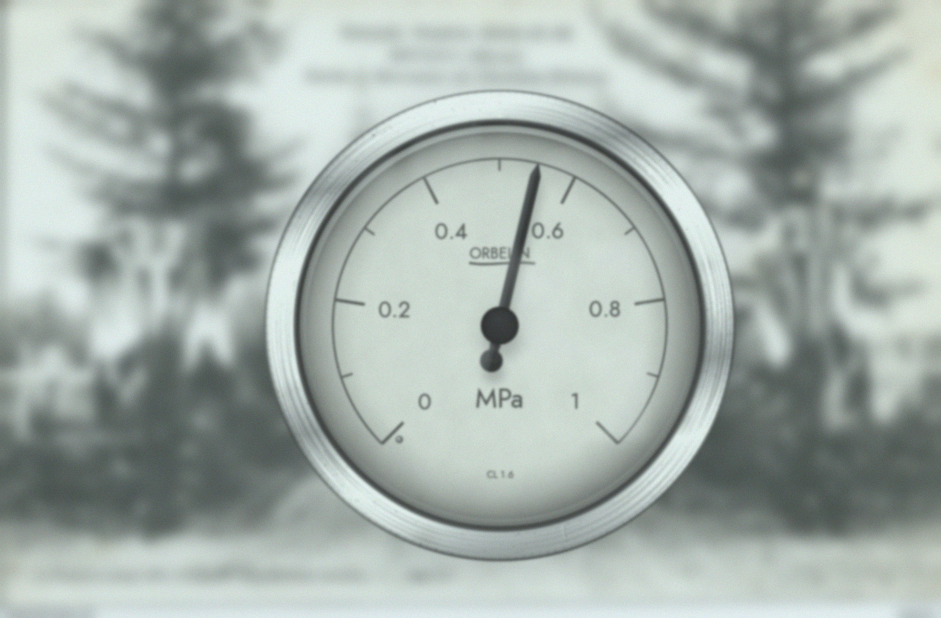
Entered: 0.55 MPa
